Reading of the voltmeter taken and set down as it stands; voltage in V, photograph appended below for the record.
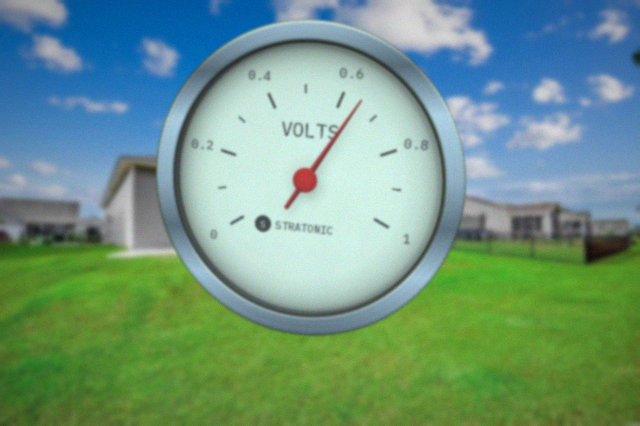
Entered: 0.65 V
